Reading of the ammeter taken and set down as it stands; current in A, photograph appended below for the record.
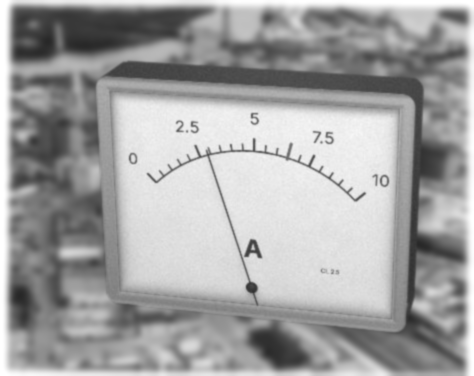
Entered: 3 A
